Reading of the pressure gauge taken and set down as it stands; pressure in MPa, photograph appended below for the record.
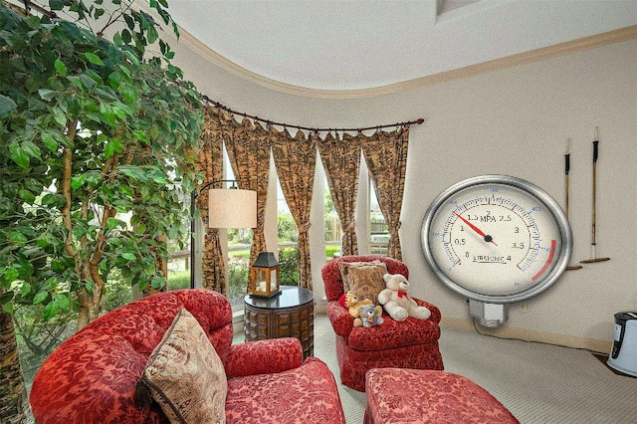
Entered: 1.25 MPa
